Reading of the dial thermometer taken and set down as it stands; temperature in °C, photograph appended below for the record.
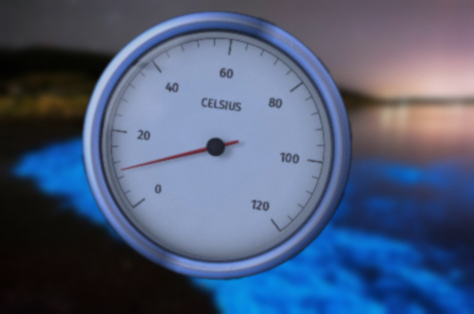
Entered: 10 °C
